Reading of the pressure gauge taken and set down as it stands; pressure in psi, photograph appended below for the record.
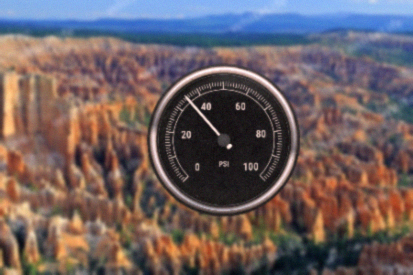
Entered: 35 psi
